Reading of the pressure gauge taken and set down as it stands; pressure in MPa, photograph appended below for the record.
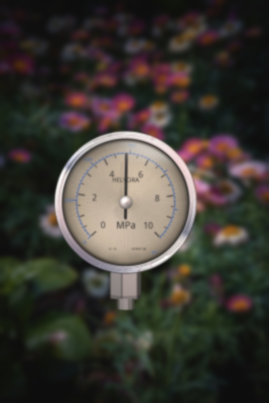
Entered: 5 MPa
